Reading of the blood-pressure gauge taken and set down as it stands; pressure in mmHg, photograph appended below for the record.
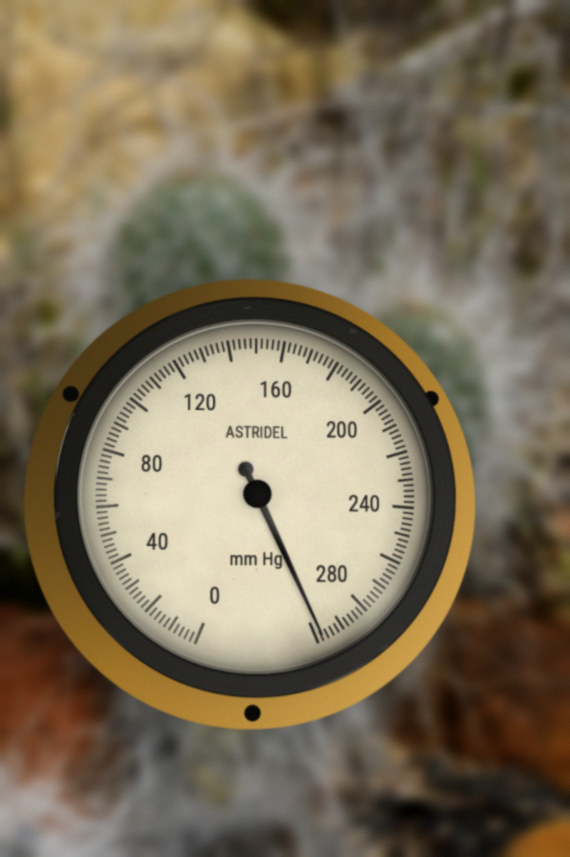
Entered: 298 mmHg
